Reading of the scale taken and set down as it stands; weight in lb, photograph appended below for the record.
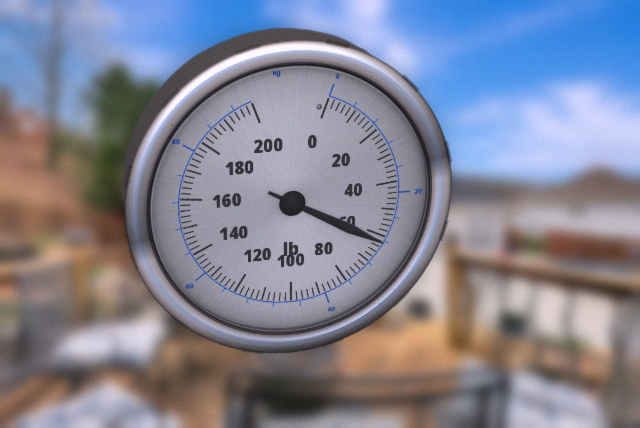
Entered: 62 lb
